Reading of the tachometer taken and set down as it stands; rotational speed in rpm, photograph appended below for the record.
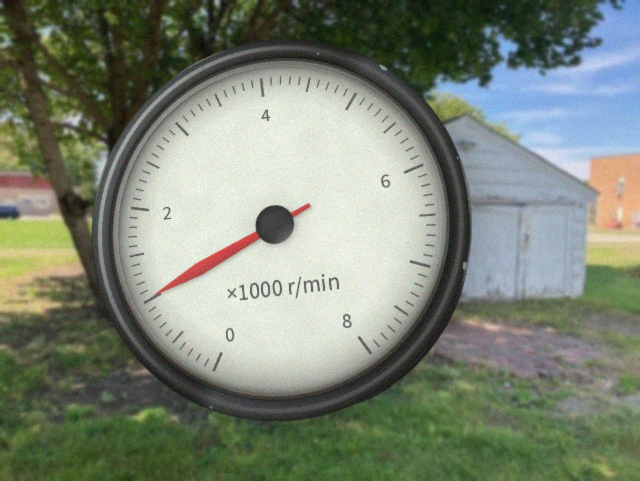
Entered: 1000 rpm
